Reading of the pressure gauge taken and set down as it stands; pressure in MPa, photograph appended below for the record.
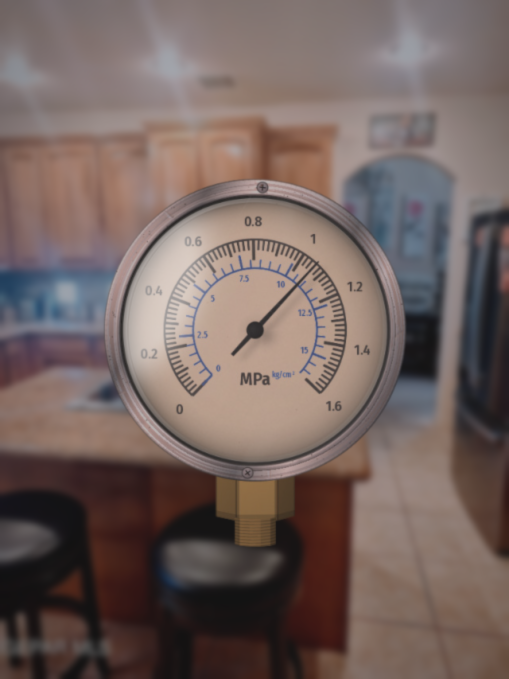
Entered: 1.06 MPa
